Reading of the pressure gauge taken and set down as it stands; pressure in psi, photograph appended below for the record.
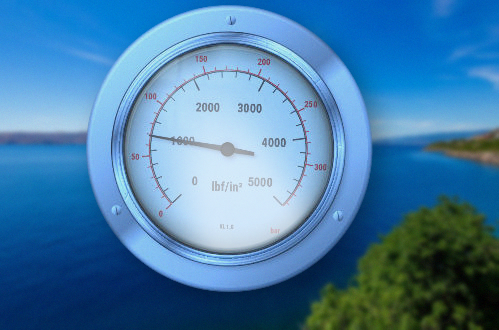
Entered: 1000 psi
